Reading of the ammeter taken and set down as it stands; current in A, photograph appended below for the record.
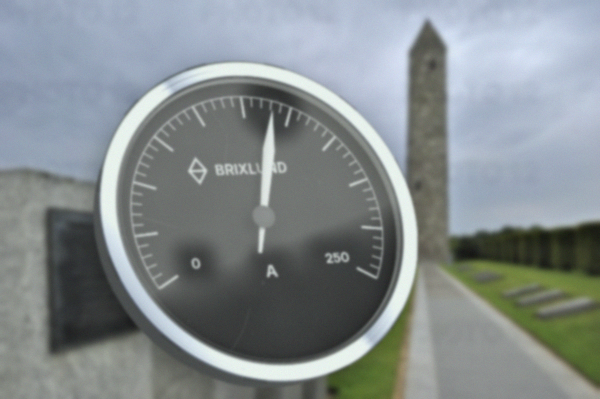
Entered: 140 A
